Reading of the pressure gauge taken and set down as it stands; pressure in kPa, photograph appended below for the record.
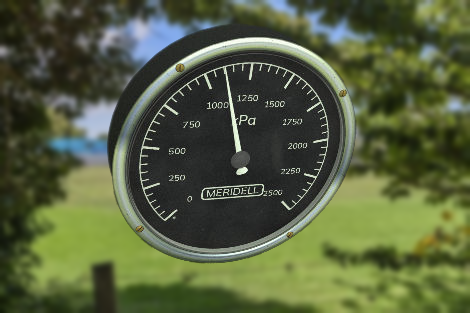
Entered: 1100 kPa
